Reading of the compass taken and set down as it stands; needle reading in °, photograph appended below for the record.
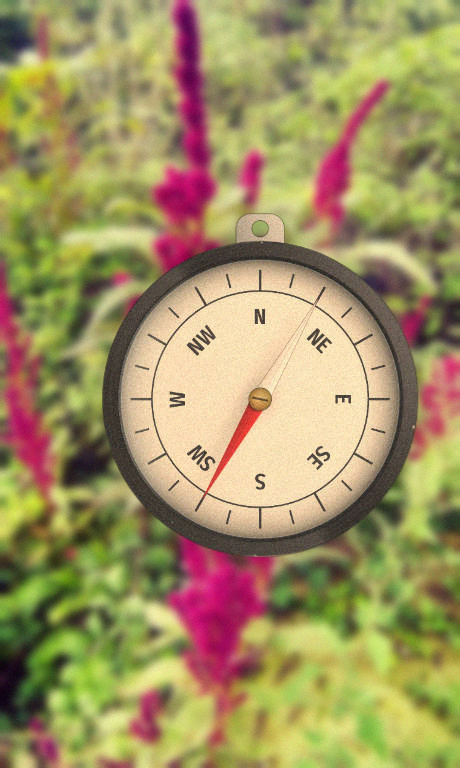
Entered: 210 °
